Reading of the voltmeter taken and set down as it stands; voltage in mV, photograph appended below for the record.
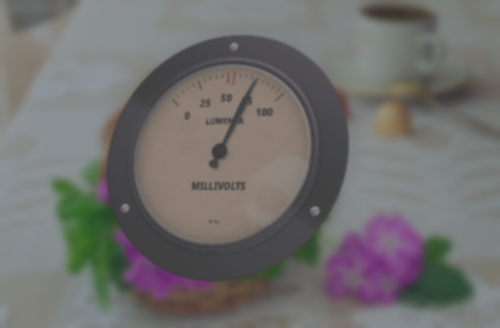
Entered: 75 mV
